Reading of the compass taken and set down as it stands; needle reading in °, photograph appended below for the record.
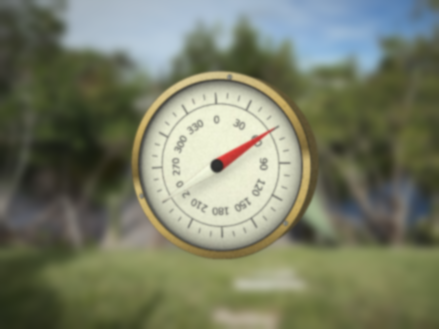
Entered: 60 °
